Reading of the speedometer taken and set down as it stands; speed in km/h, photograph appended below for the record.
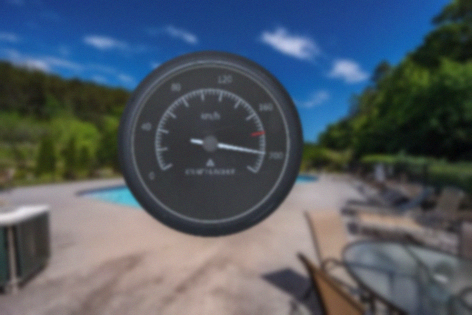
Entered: 200 km/h
